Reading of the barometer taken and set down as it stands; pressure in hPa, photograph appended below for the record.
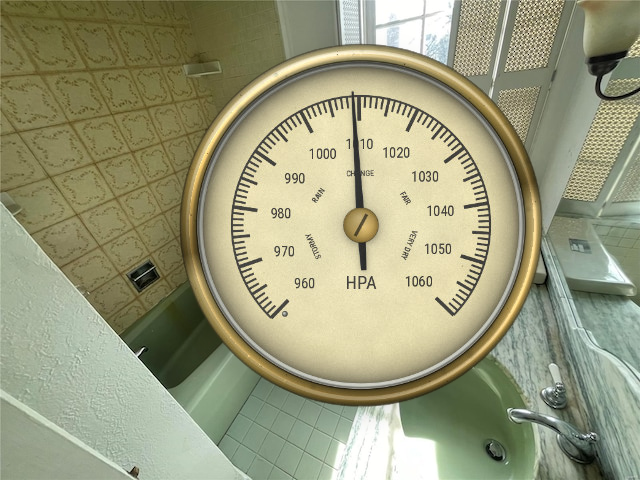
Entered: 1009 hPa
